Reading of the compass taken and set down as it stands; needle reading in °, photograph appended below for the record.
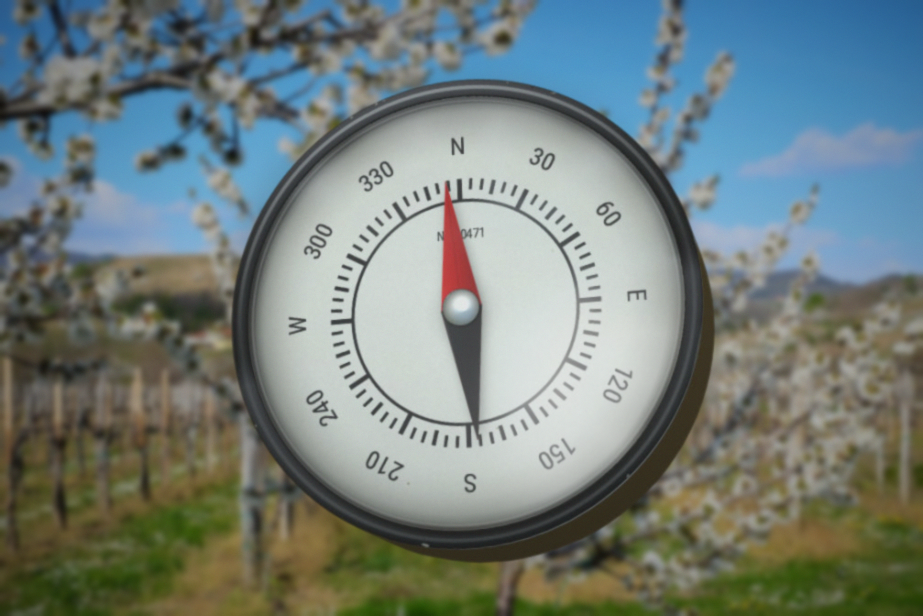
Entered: 355 °
